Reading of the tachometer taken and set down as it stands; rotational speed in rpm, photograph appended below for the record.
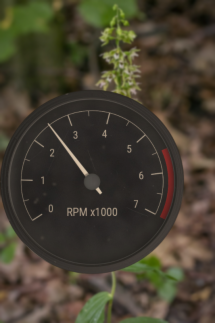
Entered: 2500 rpm
